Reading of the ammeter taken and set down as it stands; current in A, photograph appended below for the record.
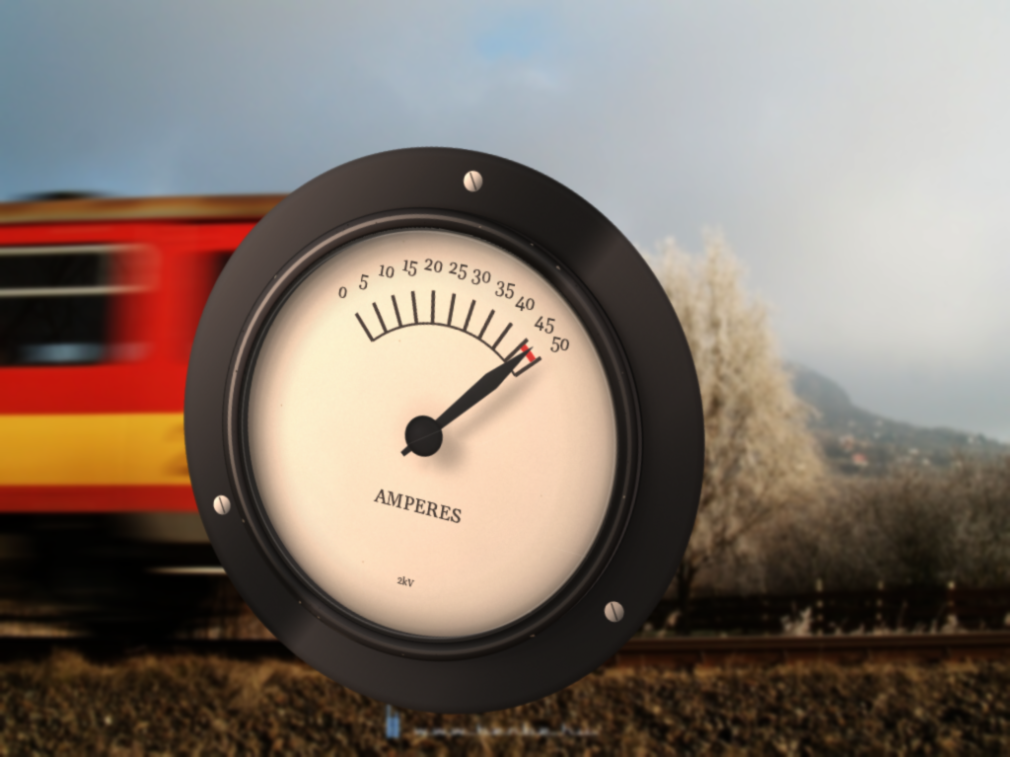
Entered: 47.5 A
